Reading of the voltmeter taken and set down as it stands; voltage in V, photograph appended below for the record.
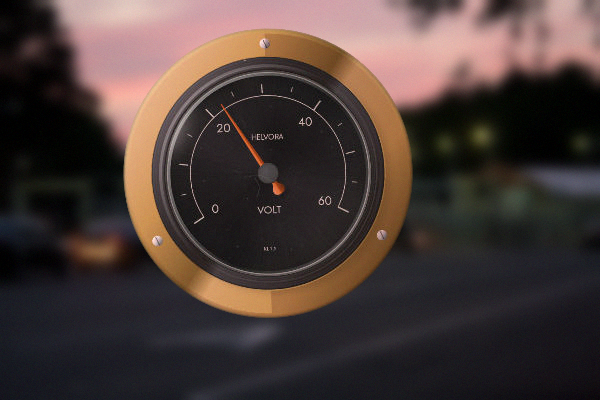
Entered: 22.5 V
